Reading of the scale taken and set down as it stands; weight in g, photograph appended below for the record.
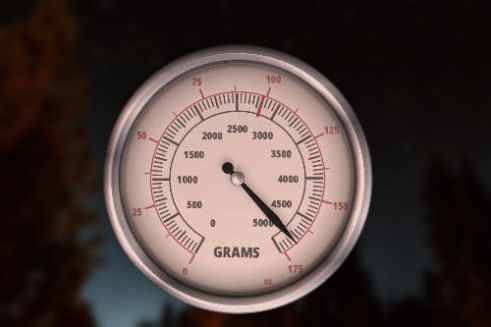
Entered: 4800 g
